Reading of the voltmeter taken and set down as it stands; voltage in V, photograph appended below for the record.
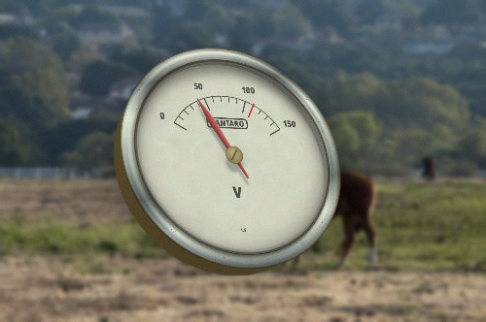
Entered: 40 V
